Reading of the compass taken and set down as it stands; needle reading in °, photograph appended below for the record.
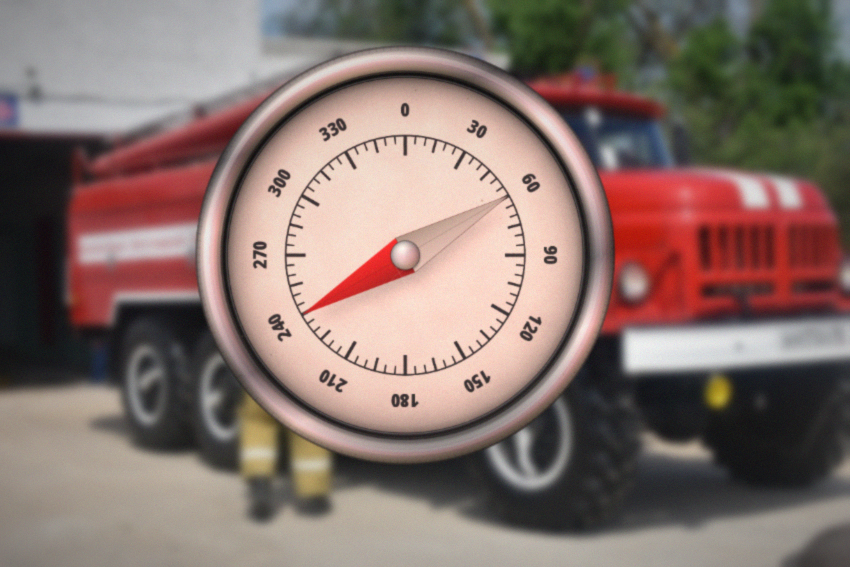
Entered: 240 °
